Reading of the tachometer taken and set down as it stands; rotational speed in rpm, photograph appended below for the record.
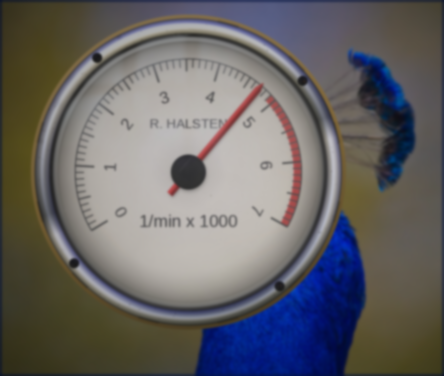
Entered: 4700 rpm
